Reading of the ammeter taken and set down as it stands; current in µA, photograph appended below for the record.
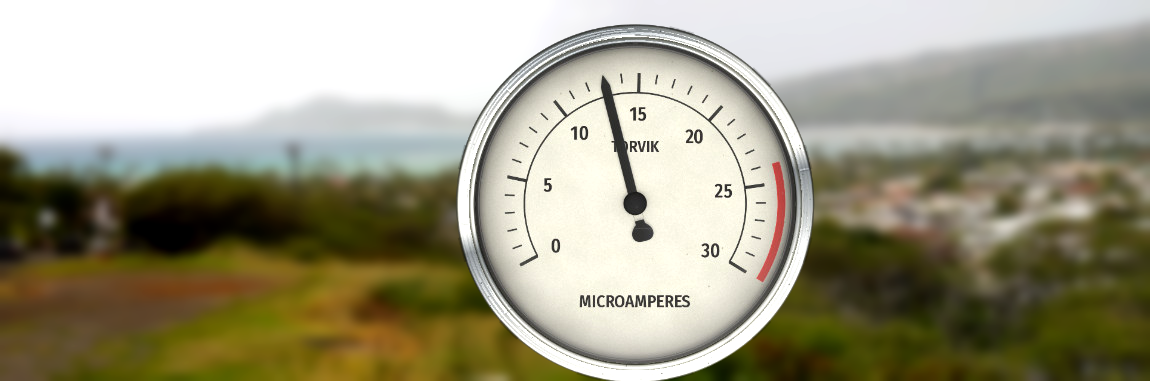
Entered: 13 µA
